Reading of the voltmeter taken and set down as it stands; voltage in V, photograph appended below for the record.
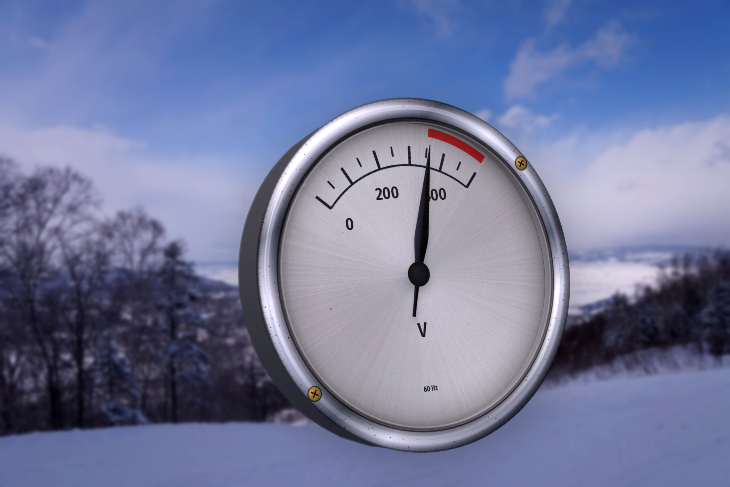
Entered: 350 V
